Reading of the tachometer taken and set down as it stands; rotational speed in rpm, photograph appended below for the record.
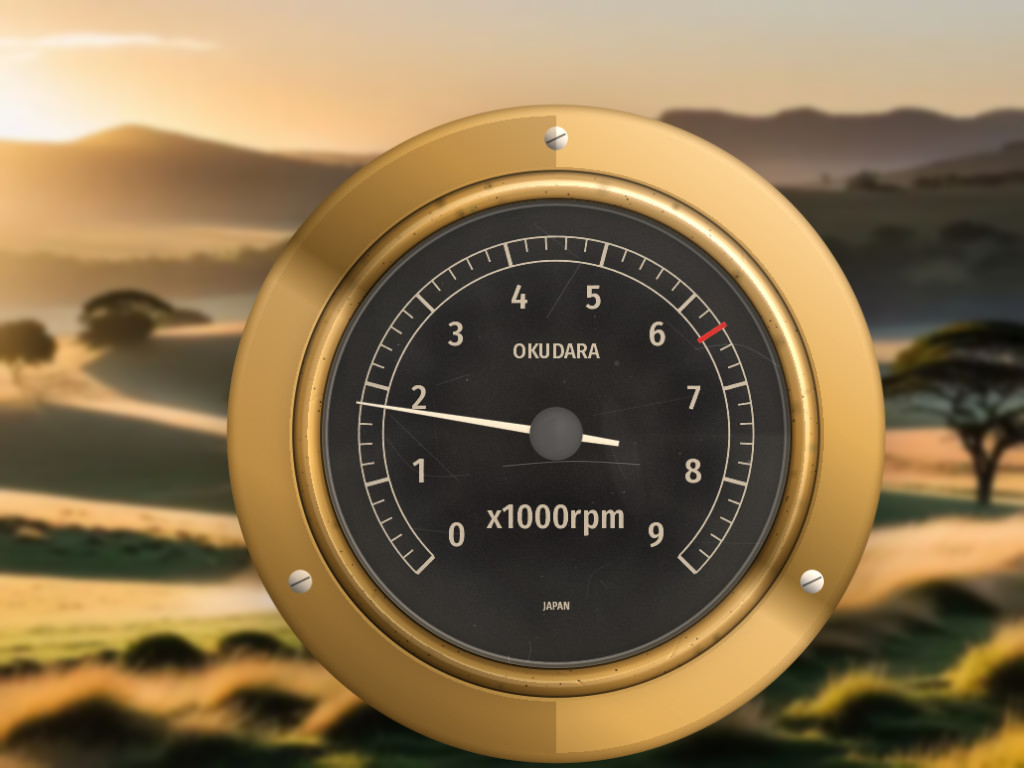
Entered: 1800 rpm
